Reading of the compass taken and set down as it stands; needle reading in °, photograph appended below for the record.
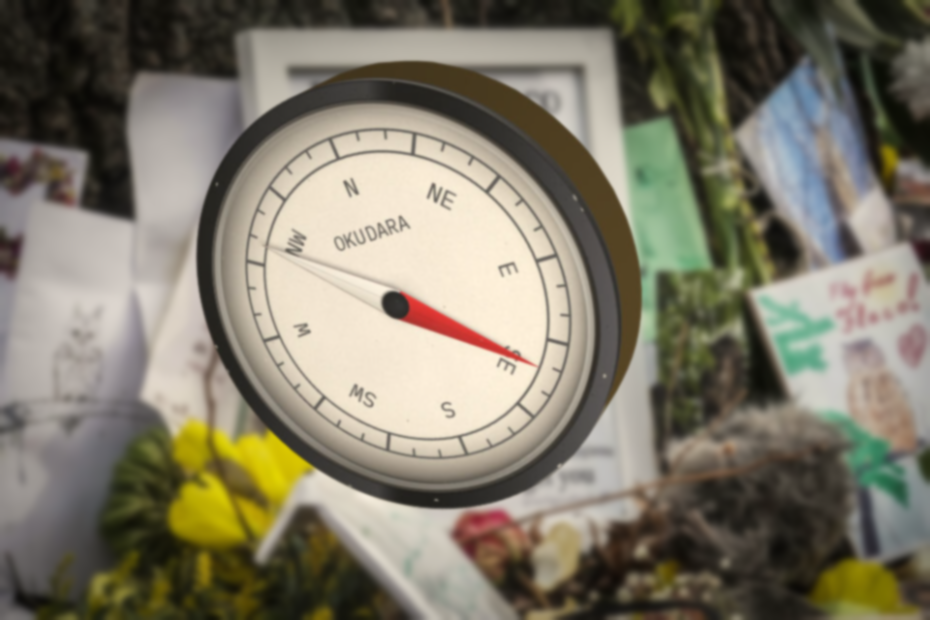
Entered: 130 °
